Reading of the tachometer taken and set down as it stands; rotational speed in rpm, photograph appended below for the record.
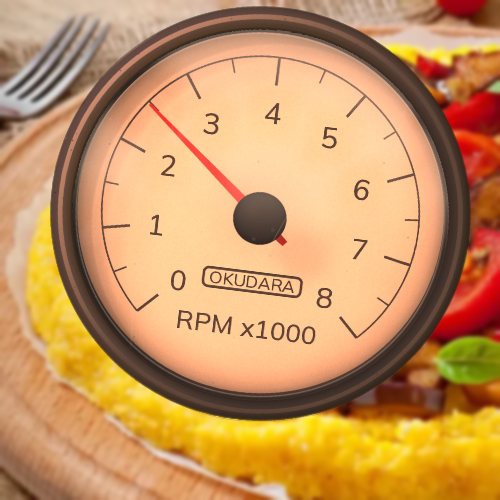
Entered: 2500 rpm
